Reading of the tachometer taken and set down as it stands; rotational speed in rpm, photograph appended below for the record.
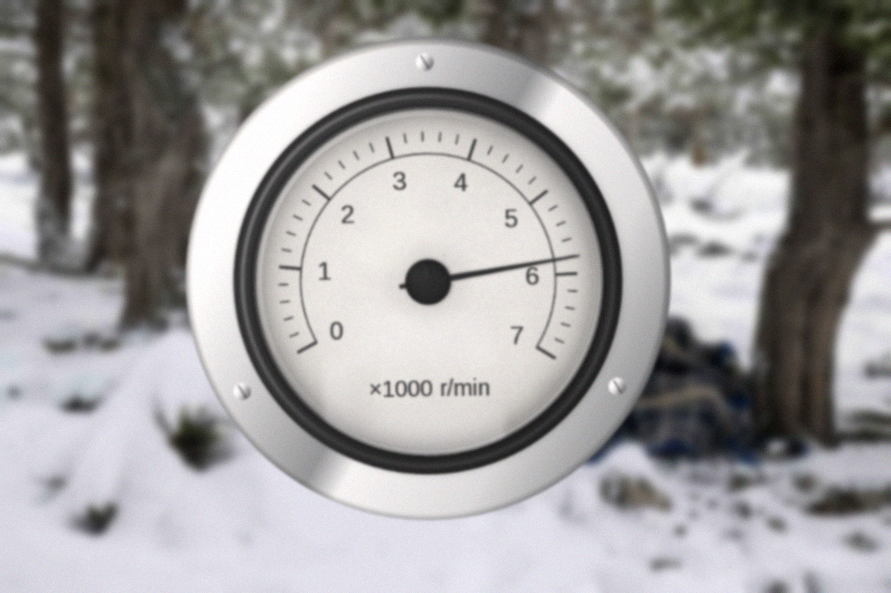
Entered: 5800 rpm
